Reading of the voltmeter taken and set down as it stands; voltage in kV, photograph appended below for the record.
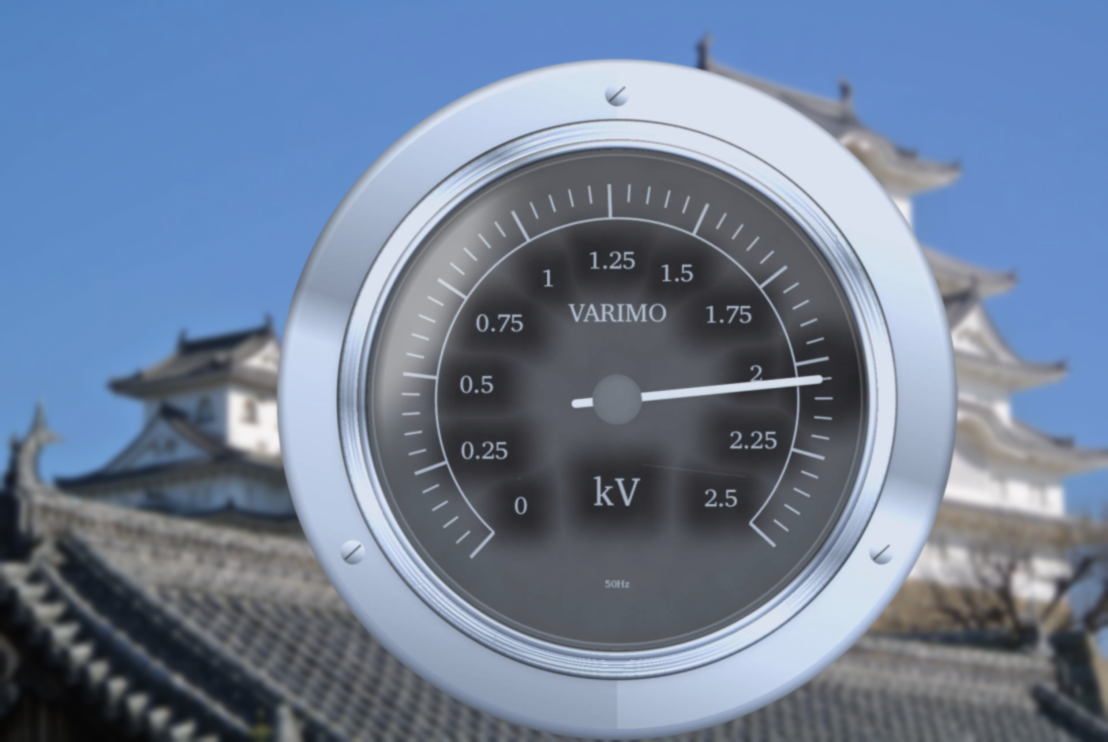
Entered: 2.05 kV
